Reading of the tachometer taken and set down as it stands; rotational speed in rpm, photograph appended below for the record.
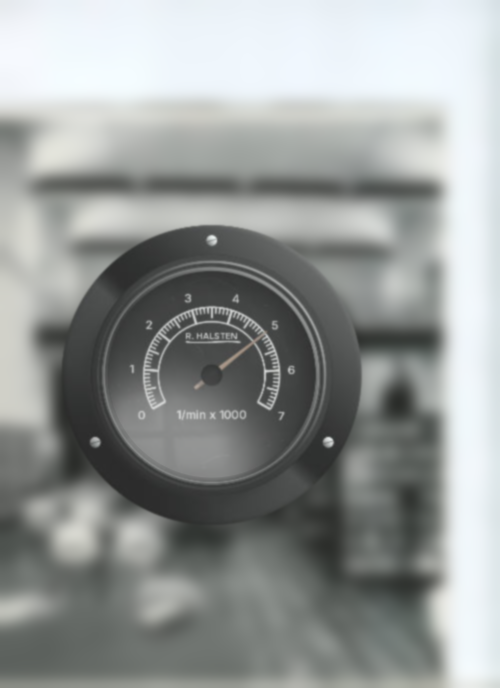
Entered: 5000 rpm
